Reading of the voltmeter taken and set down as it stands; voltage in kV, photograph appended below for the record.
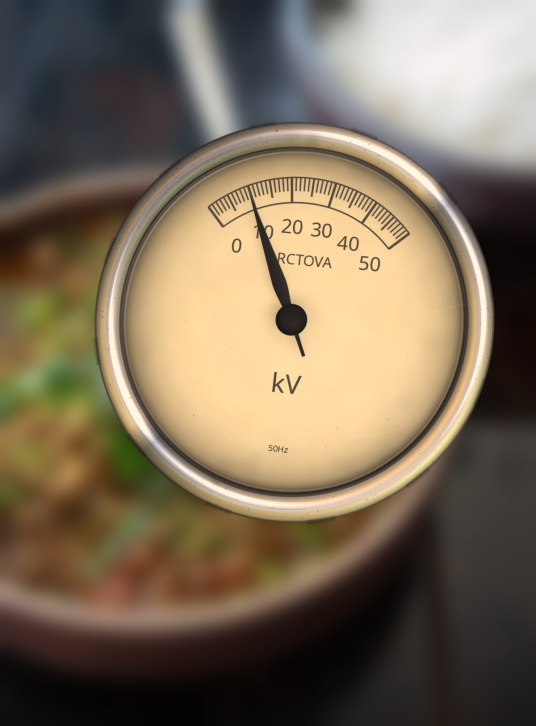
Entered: 10 kV
